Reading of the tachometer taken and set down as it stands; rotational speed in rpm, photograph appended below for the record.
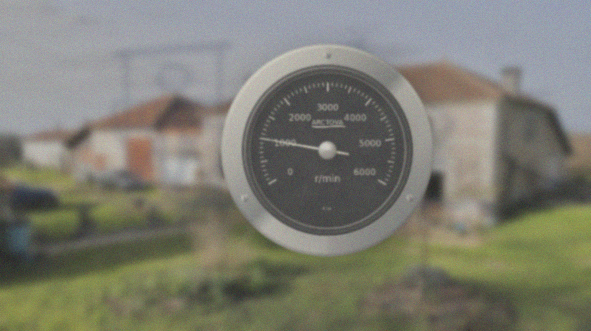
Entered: 1000 rpm
